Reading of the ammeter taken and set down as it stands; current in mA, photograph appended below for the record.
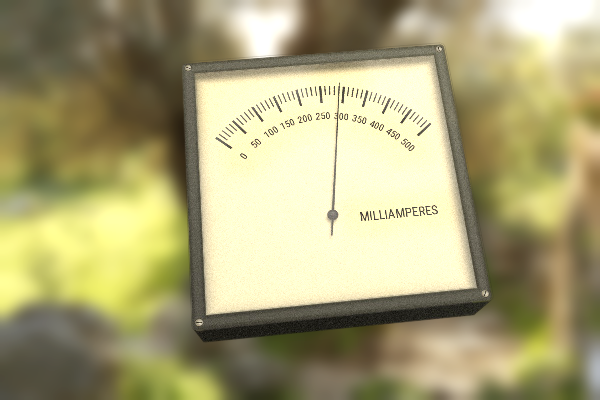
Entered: 290 mA
